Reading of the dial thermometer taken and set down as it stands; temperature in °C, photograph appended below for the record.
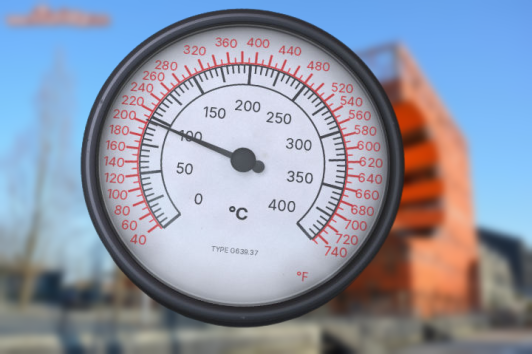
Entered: 95 °C
